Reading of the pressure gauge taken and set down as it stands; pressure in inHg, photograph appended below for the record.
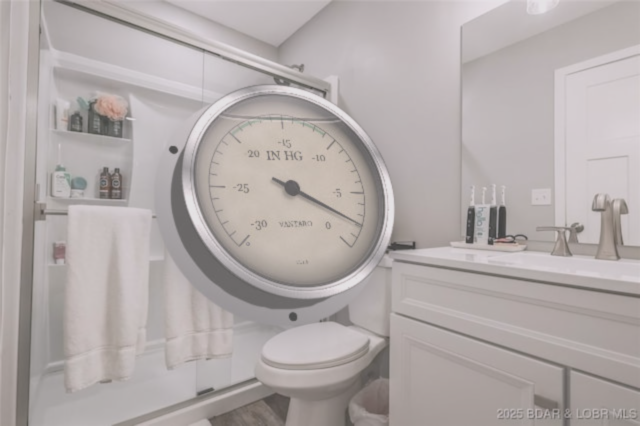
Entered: -2 inHg
